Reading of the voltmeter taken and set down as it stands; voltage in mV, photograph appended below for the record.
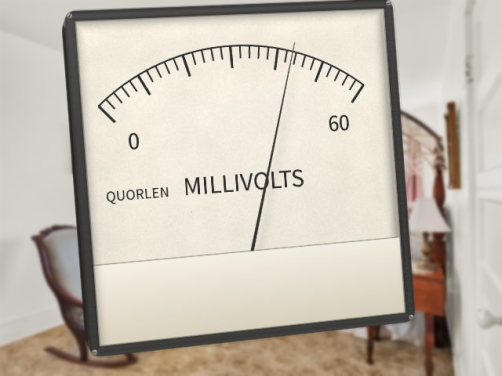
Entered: 43 mV
